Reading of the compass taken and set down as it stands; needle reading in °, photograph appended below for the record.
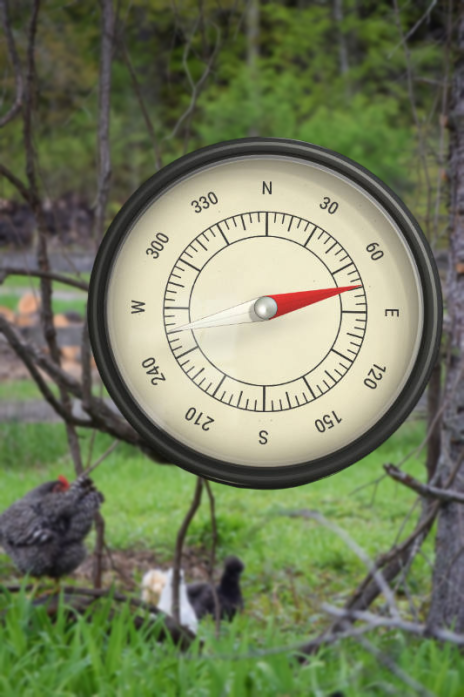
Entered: 75 °
